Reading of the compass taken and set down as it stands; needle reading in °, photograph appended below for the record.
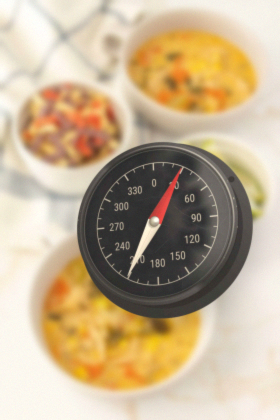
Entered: 30 °
